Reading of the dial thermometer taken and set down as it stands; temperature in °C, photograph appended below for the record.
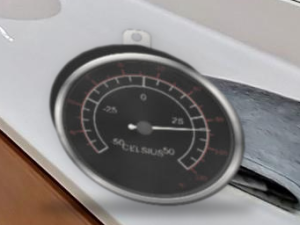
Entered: 30 °C
